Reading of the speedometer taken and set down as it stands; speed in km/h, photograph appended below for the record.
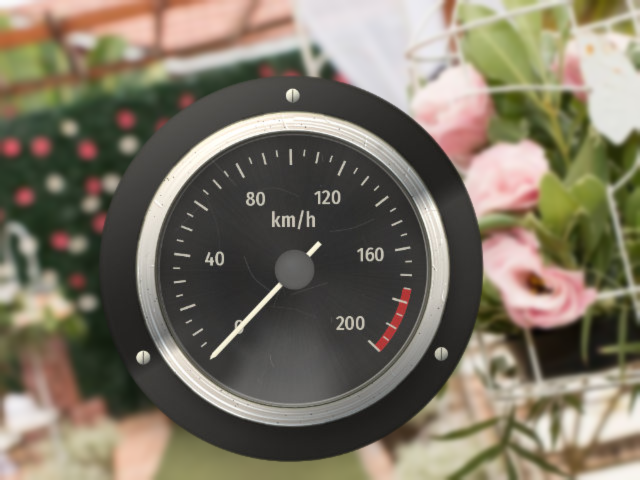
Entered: 0 km/h
